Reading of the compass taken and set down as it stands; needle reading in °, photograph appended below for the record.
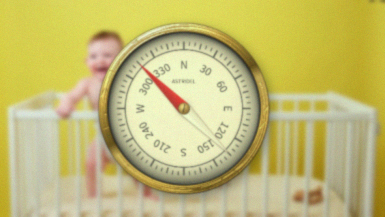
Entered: 315 °
